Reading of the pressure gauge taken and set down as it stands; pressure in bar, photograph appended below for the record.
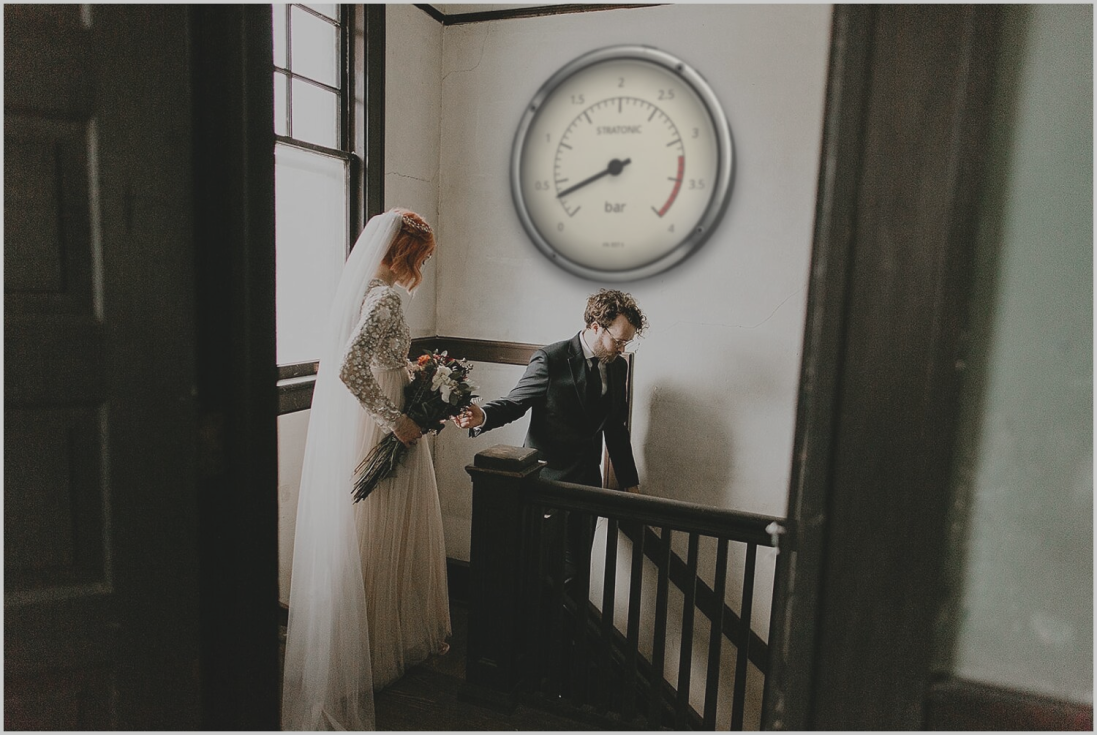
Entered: 0.3 bar
